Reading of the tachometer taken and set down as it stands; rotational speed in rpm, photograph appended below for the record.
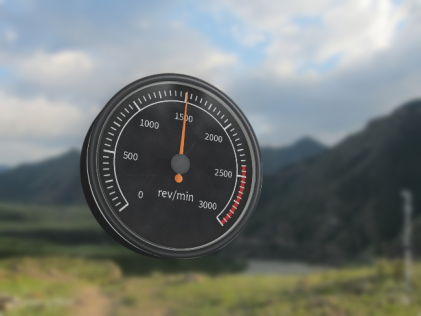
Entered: 1500 rpm
